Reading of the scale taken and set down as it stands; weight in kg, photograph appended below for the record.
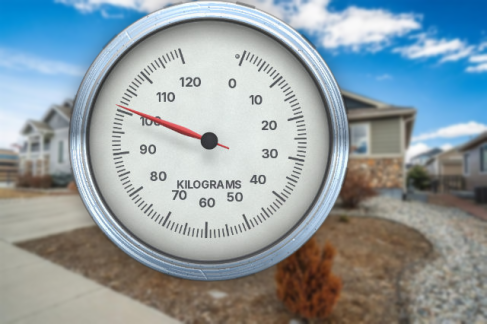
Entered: 101 kg
